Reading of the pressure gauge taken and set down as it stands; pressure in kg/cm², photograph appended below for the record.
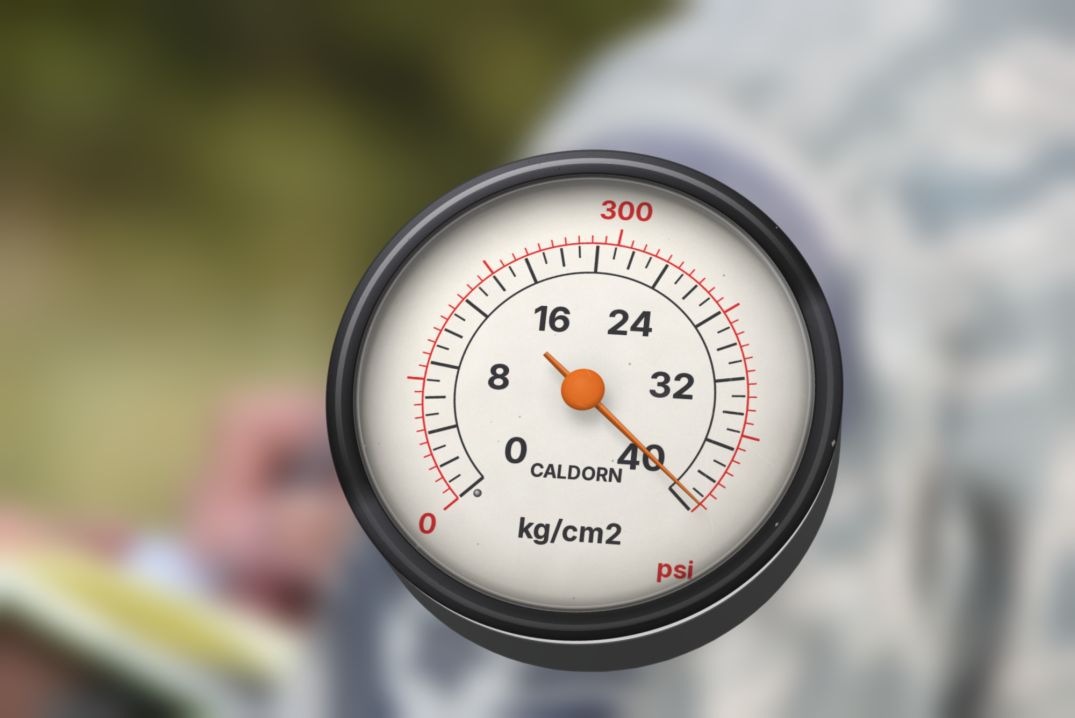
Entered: 39.5 kg/cm²
